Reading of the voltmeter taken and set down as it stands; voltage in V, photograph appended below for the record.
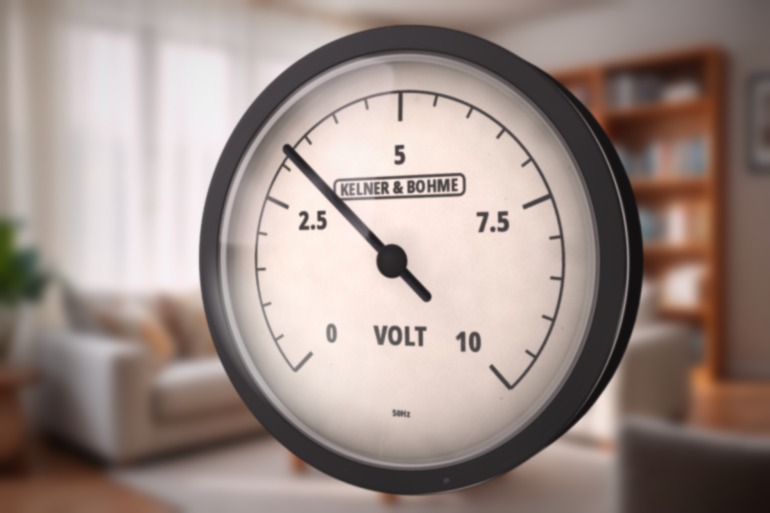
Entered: 3.25 V
